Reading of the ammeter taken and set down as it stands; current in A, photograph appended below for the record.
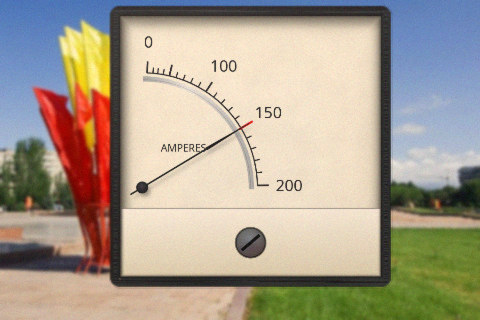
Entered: 150 A
